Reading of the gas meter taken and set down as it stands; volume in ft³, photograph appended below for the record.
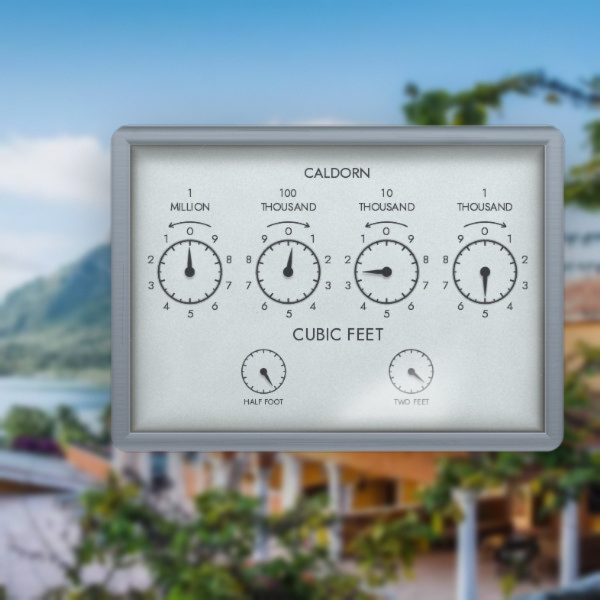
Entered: 2500 ft³
